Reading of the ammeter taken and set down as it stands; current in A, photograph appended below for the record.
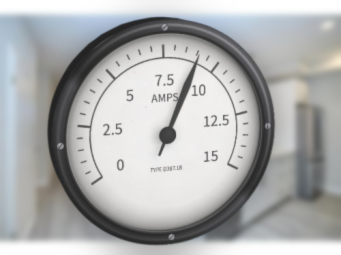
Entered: 9 A
